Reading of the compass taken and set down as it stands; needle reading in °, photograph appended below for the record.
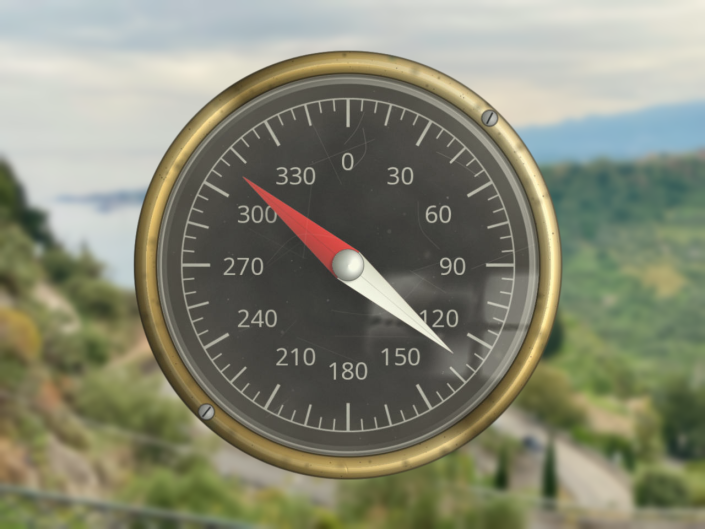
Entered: 310 °
